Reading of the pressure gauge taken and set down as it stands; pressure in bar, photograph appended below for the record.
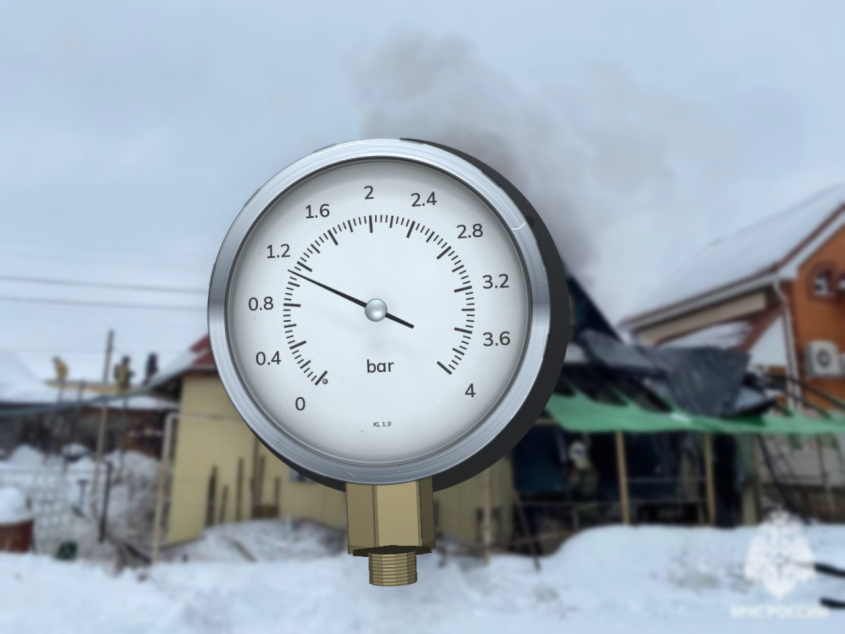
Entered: 1.1 bar
